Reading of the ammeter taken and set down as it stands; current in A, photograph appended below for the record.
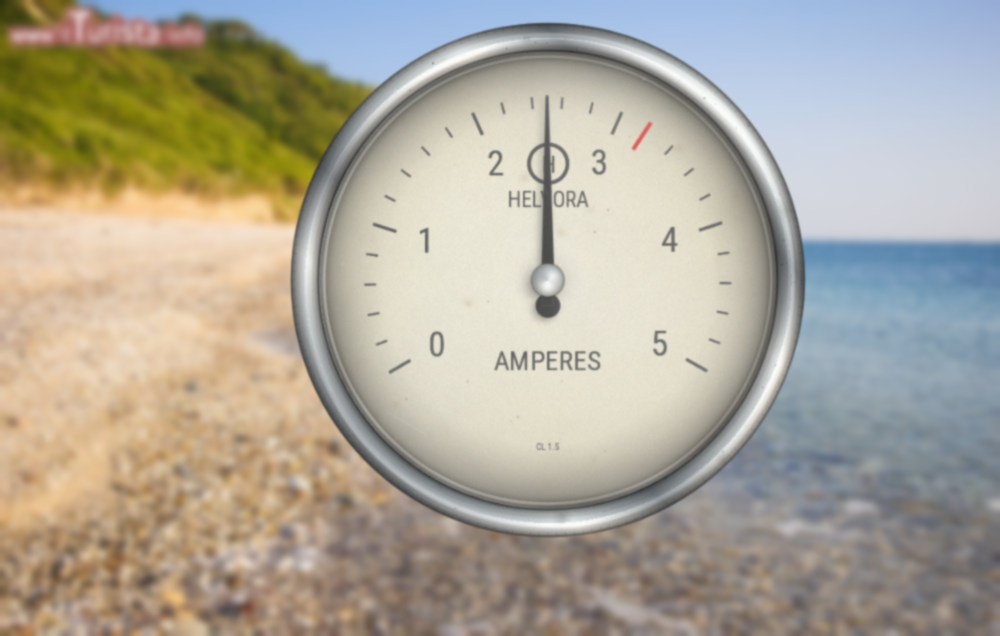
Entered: 2.5 A
